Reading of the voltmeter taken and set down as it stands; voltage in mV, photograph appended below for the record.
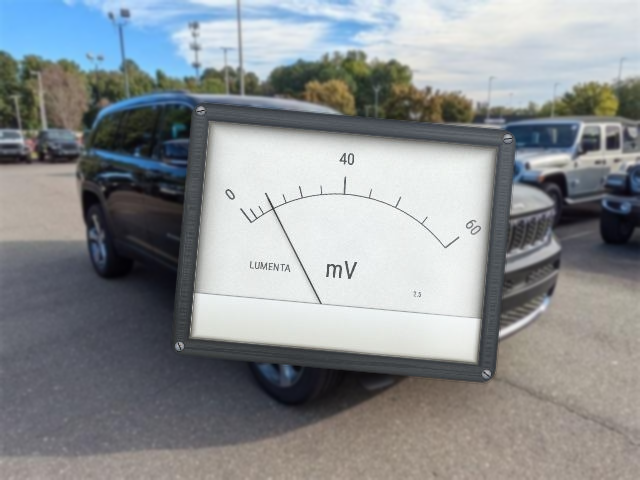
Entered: 20 mV
